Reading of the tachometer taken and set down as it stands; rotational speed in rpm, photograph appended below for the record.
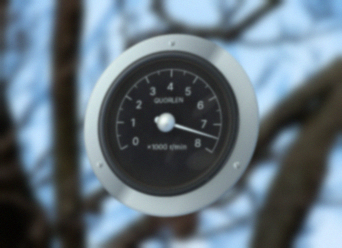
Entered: 7500 rpm
